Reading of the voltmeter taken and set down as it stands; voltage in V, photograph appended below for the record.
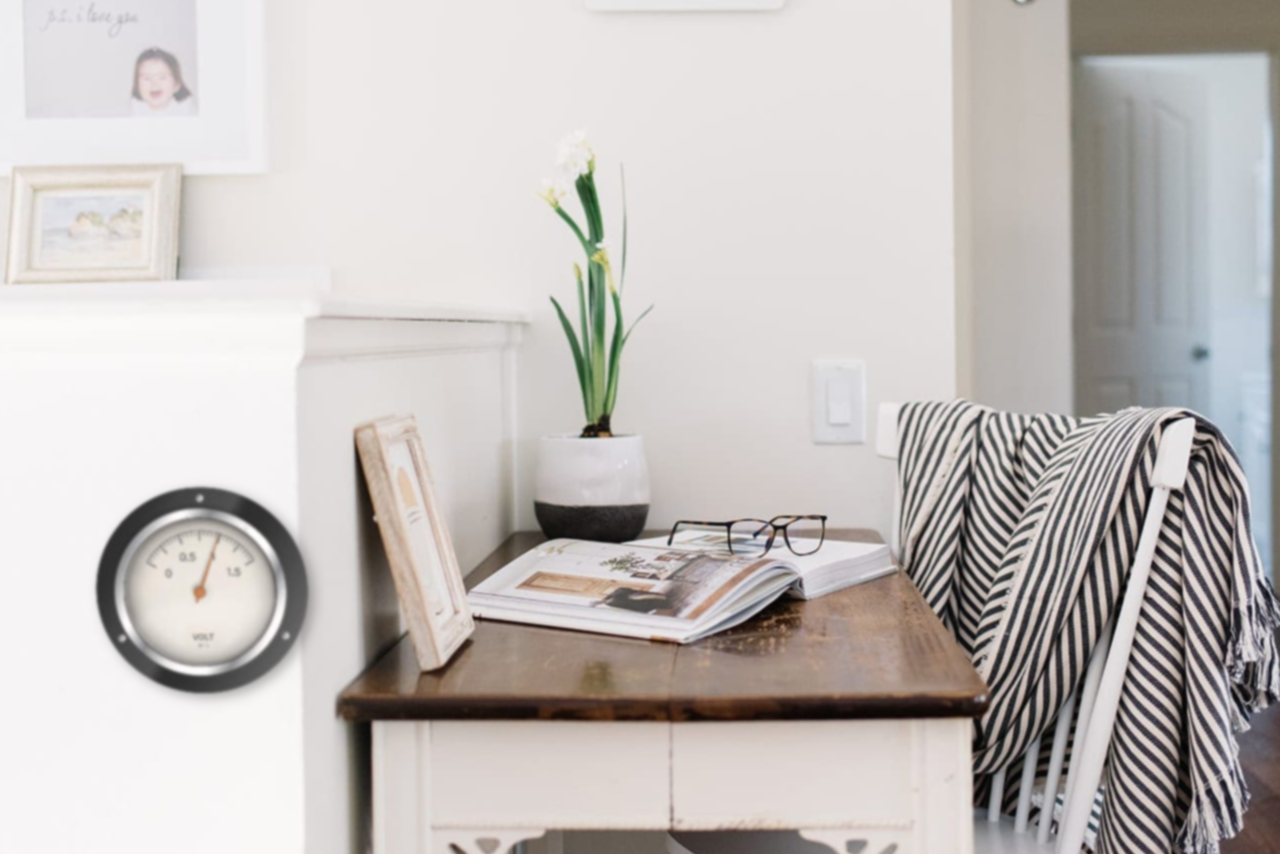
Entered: 1 V
